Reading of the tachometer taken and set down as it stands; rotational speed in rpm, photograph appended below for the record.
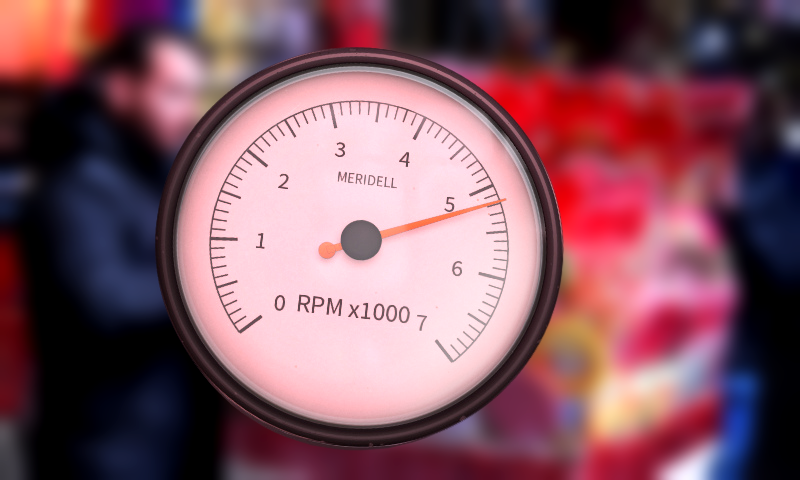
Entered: 5200 rpm
